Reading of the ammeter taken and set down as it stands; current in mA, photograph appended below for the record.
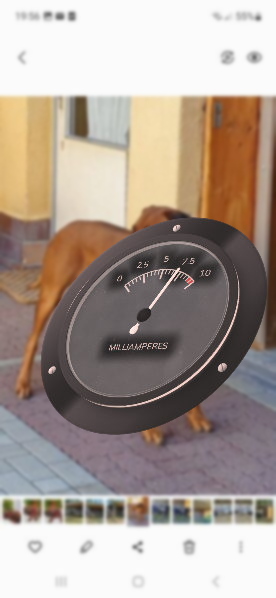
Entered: 7.5 mA
